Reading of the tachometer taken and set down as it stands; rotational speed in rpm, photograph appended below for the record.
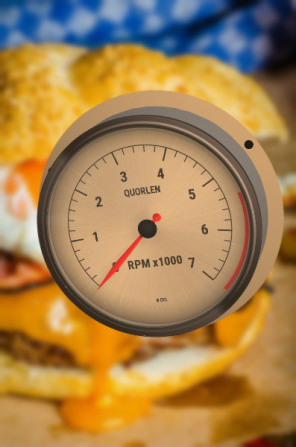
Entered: 0 rpm
